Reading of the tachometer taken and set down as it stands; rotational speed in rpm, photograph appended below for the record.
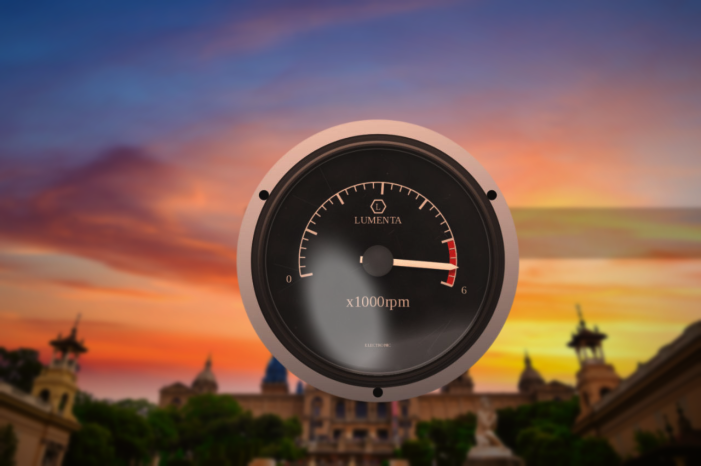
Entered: 5600 rpm
